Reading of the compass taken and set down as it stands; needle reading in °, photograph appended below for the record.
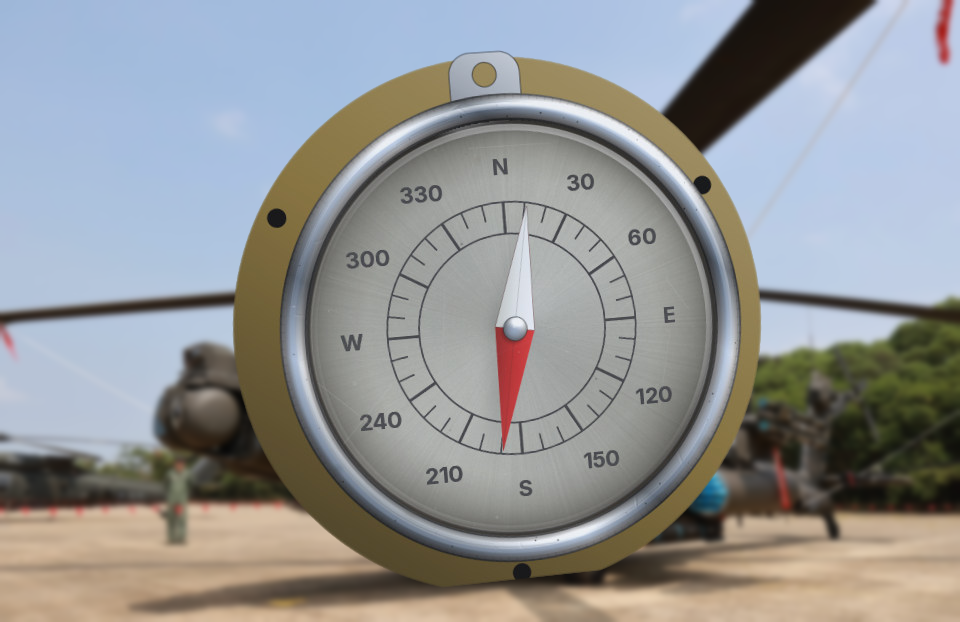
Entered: 190 °
